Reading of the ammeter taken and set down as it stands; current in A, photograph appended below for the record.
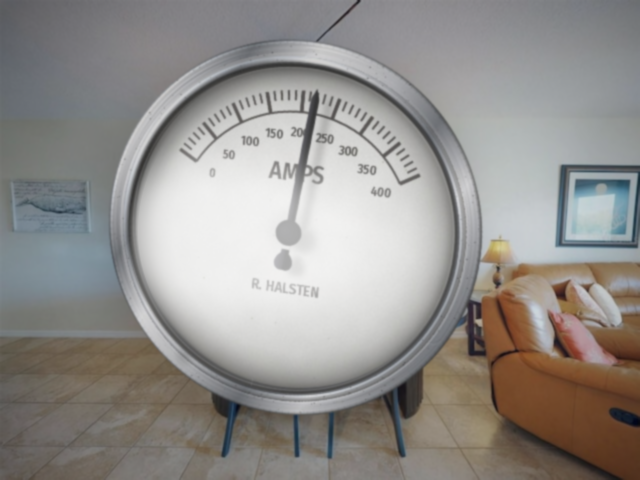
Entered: 220 A
